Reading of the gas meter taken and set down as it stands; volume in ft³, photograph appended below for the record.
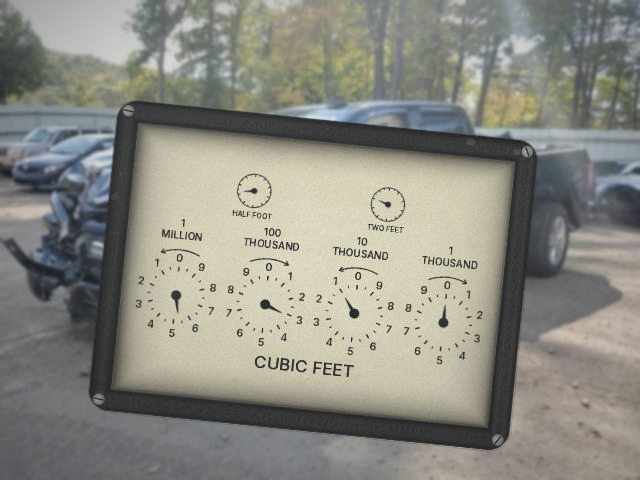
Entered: 531000 ft³
